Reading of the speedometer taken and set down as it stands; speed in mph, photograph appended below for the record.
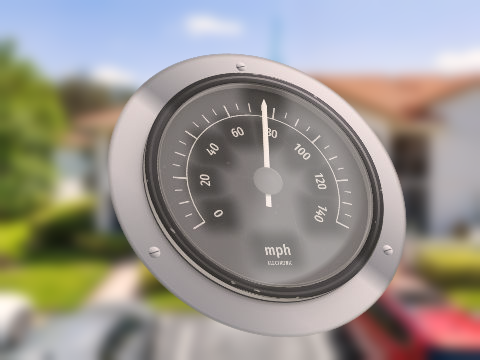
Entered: 75 mph
